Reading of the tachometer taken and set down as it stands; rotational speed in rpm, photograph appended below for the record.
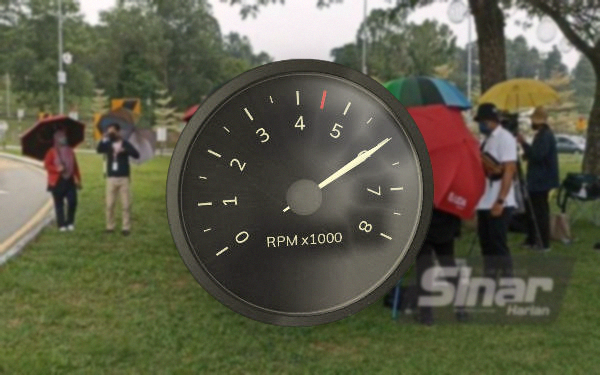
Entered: 6000 rpm
